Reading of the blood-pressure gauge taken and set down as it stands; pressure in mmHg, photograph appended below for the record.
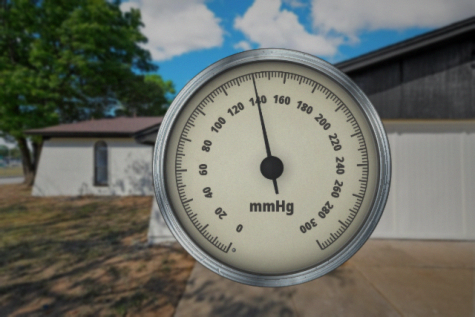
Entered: 140 mmHg
